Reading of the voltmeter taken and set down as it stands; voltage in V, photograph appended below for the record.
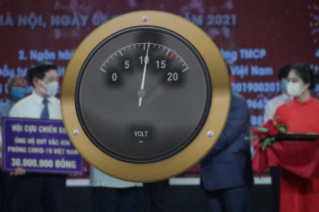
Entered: 11 V
